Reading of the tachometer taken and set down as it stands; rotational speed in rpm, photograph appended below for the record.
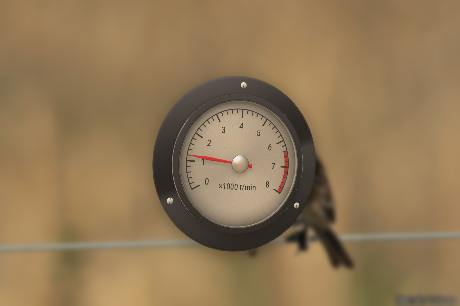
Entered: 1200 rpm
